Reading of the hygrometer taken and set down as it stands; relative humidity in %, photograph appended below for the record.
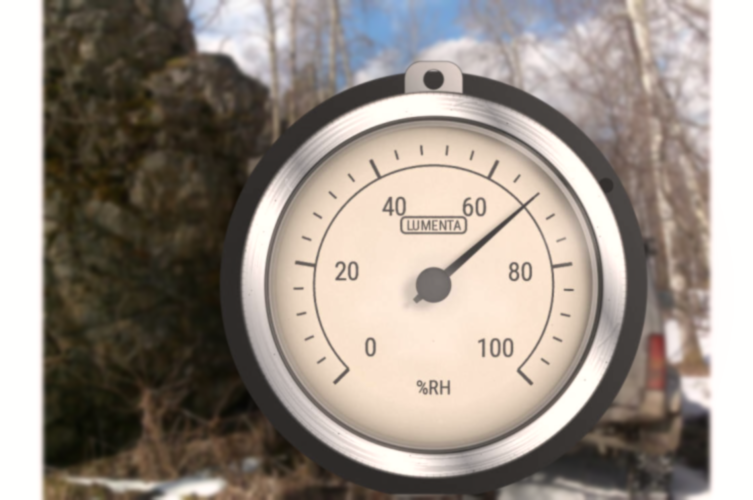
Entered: 68 %
